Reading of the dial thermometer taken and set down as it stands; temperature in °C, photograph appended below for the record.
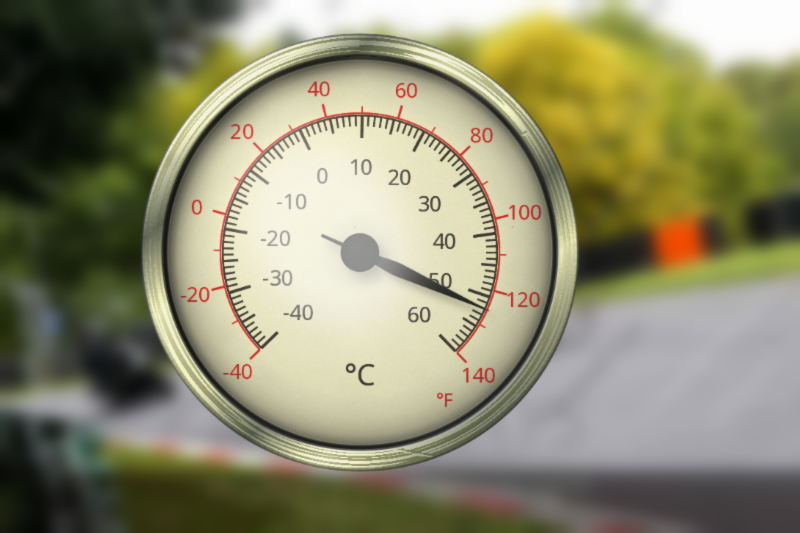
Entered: 52 °C
